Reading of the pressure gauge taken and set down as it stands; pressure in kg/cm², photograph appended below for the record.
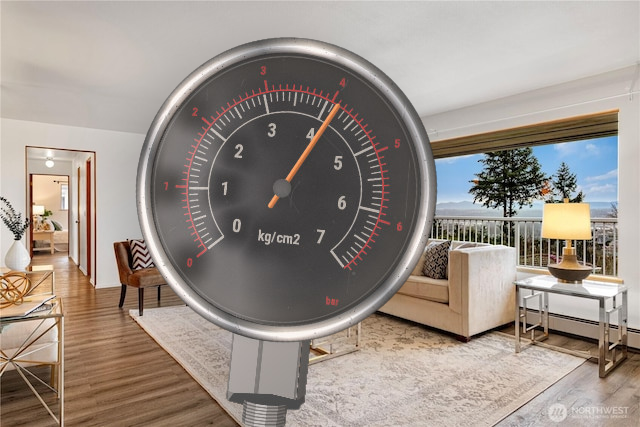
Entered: 4.2 kg/cm²
